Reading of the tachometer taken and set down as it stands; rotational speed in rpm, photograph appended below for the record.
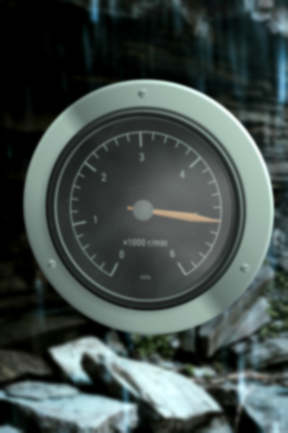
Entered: 5000 rpm
